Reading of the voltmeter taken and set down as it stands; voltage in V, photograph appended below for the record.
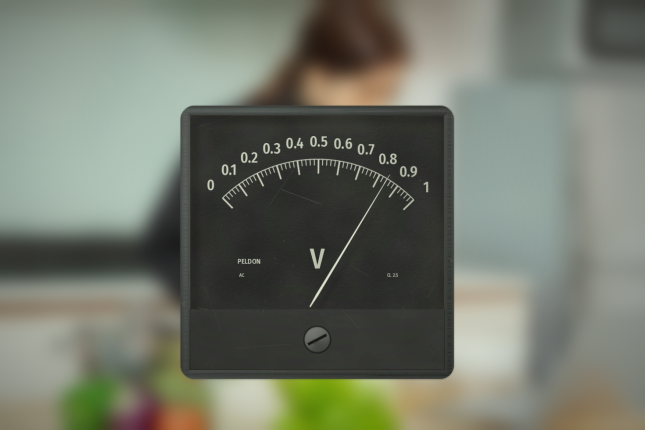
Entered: 0.84 V
